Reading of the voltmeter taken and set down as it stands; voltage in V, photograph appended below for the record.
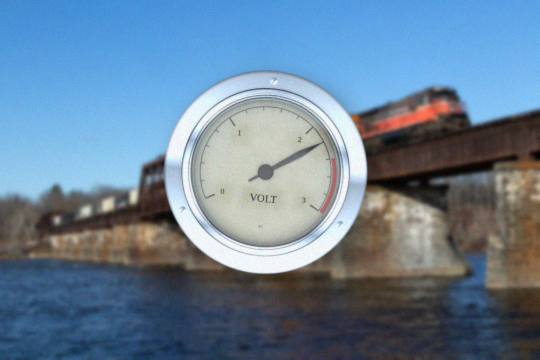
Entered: 2.2 V
